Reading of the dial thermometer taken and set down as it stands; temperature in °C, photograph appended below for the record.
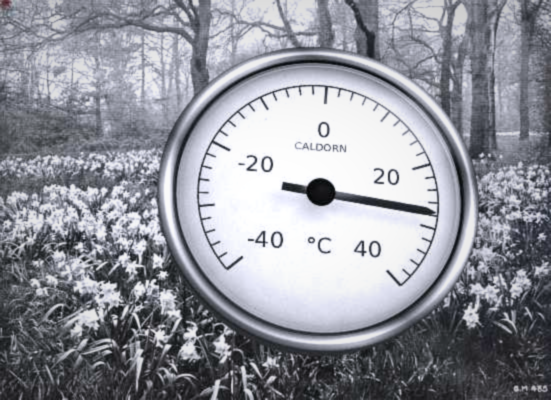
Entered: 28 °C
